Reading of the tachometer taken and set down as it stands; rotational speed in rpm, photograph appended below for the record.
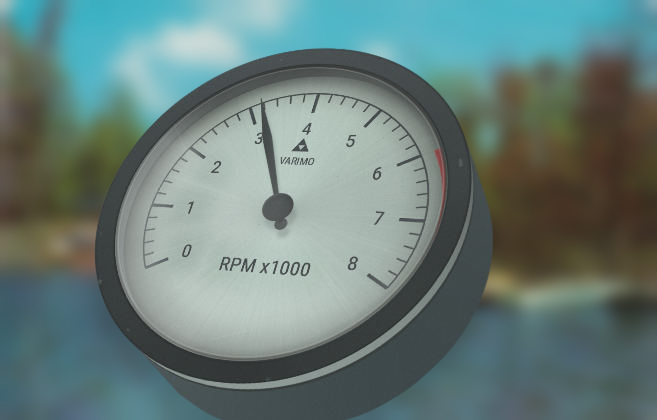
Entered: 3200 rpm
